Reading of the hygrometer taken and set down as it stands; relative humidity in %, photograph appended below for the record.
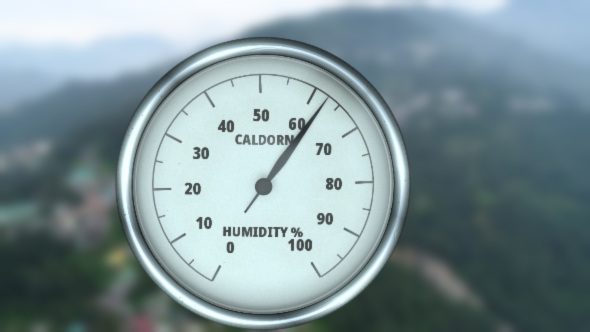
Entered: 62.5 %
